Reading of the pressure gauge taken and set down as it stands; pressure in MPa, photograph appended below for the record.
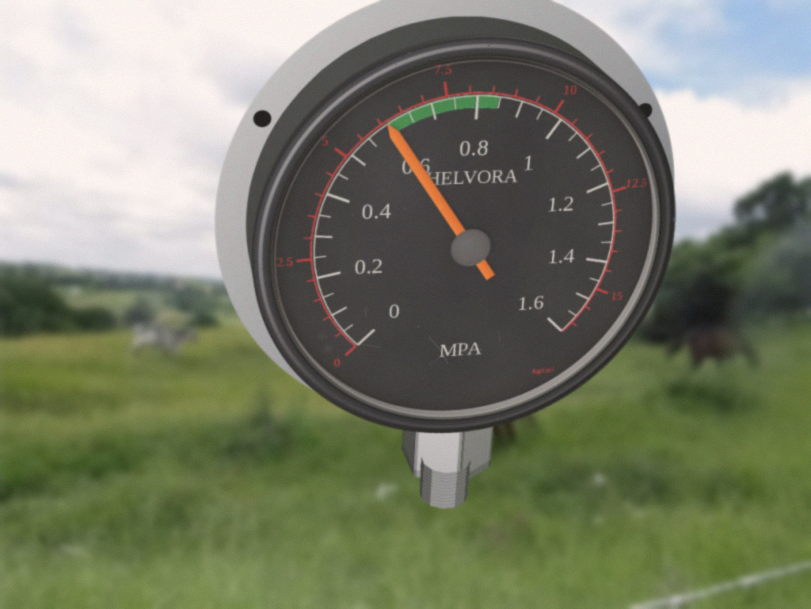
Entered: 0.6 MPa
